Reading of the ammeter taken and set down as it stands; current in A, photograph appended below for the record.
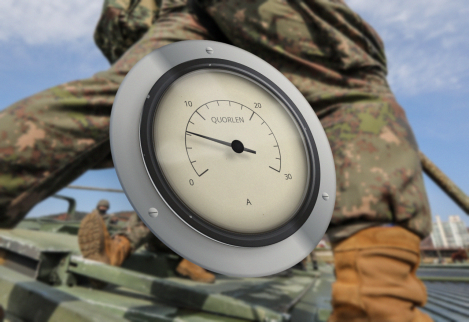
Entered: 6 A
